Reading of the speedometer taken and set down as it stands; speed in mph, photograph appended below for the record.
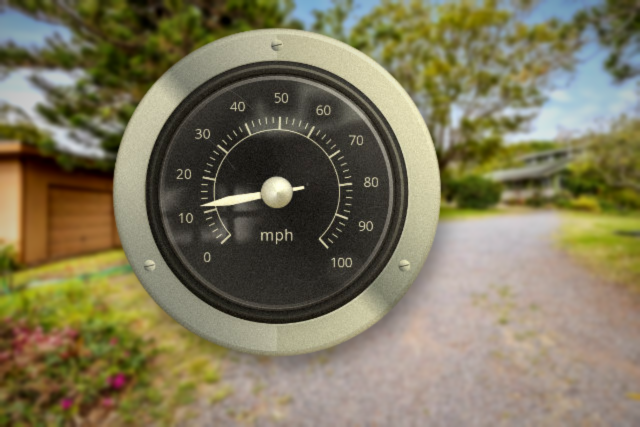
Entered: 12 mph
